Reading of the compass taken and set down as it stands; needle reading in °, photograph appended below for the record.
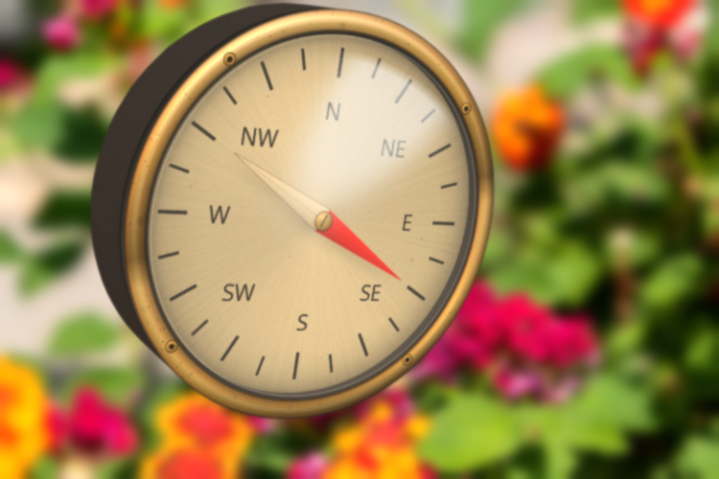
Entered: 120 °
